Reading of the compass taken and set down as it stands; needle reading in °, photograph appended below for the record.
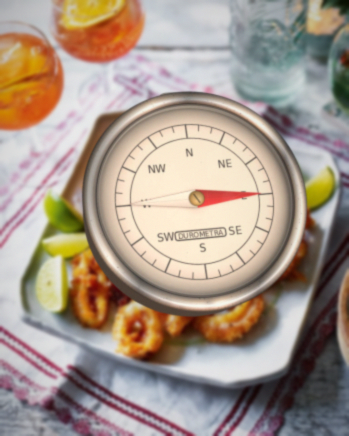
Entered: 90 °
